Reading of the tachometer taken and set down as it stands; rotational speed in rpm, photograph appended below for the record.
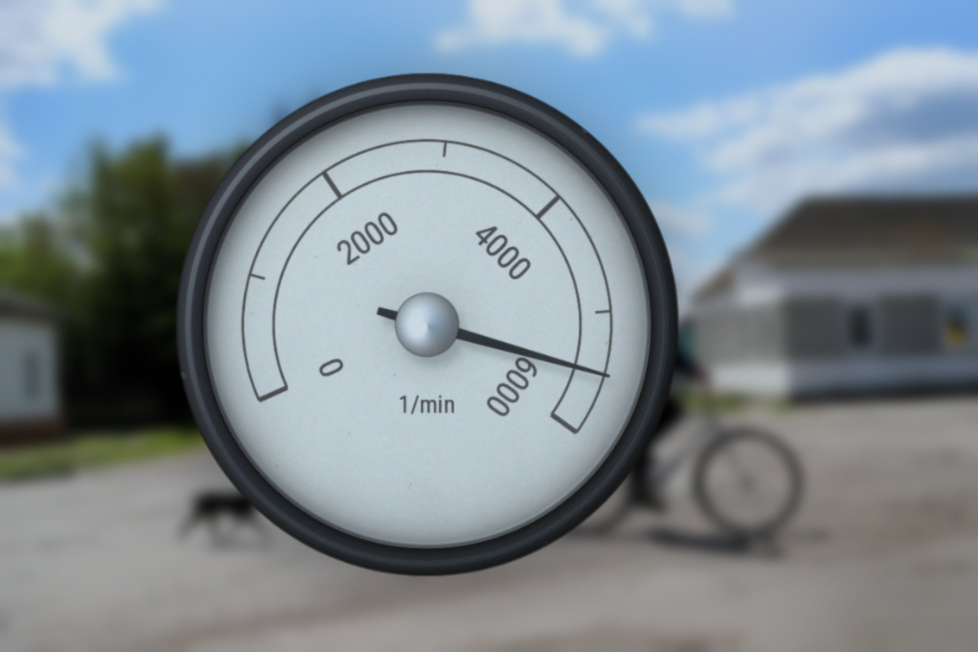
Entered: 5500 rpm
